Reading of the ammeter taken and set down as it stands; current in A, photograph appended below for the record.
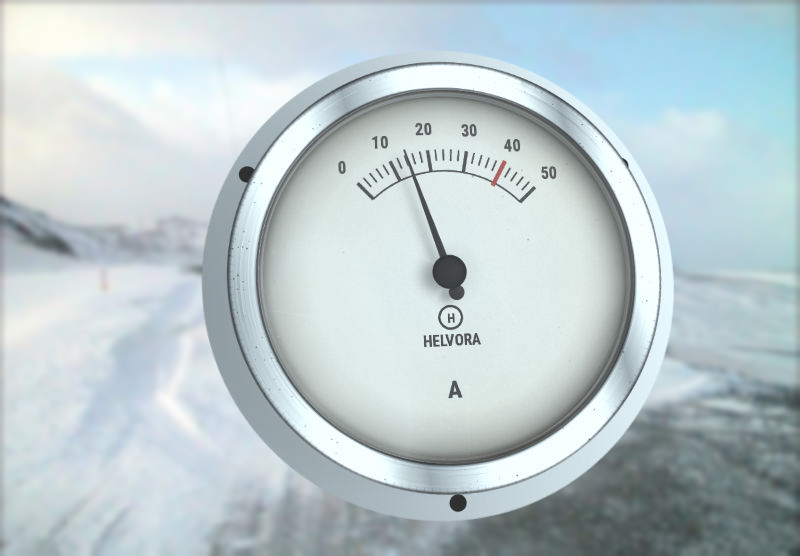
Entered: 14 A
